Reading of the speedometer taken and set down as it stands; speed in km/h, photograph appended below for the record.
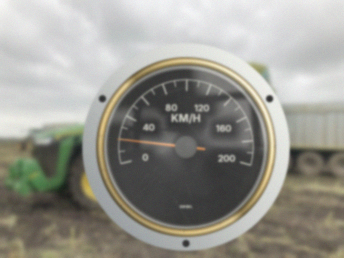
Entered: 20 km/h
